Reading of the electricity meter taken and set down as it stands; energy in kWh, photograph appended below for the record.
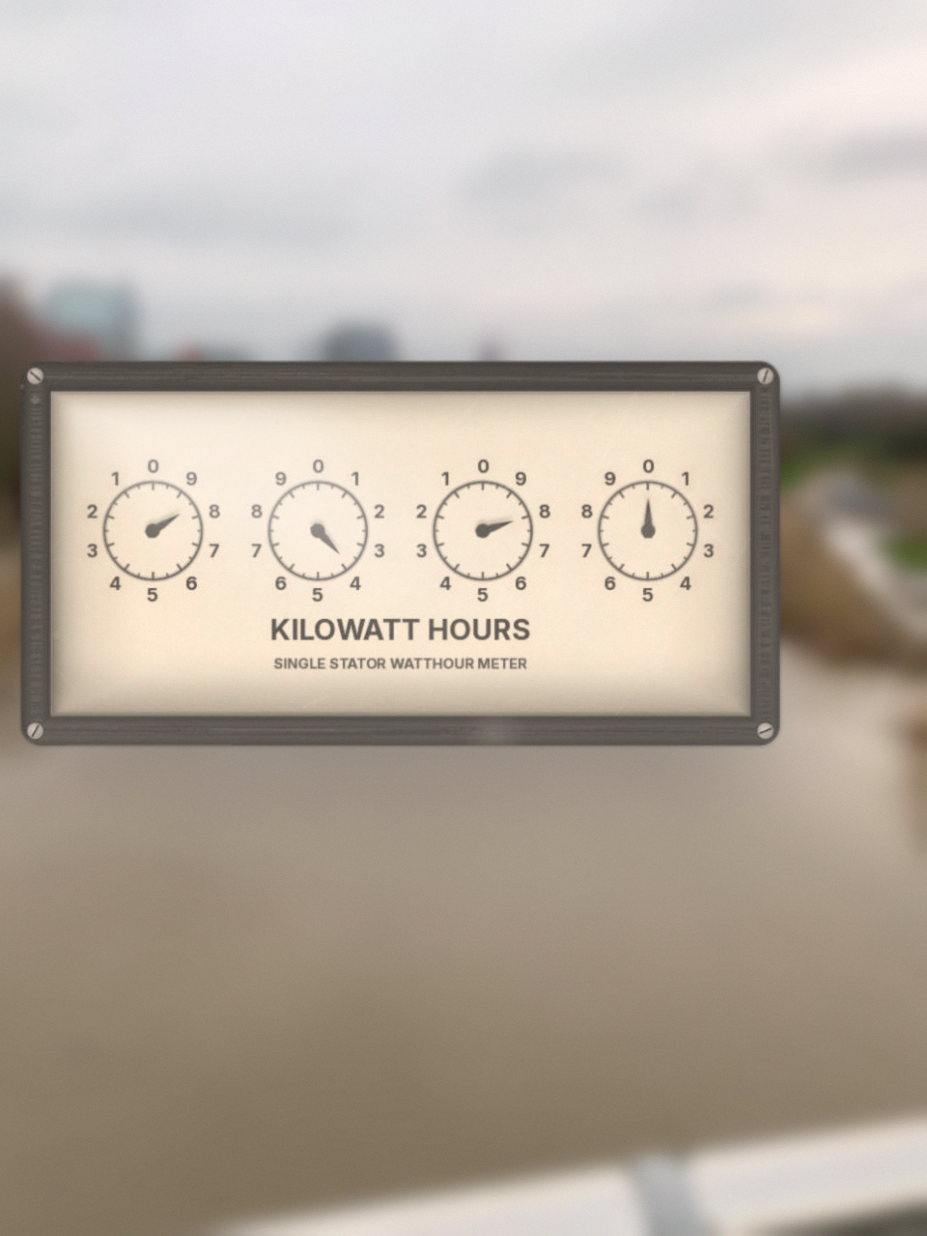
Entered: 8380 kWh
